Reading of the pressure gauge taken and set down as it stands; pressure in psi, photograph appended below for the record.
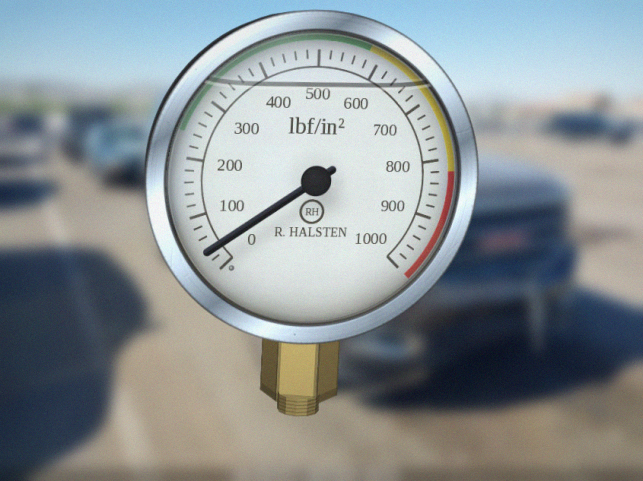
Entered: 40 psi
